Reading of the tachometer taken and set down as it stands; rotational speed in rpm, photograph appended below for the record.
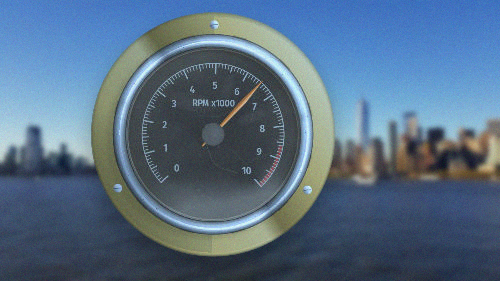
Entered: 6500 rpm
